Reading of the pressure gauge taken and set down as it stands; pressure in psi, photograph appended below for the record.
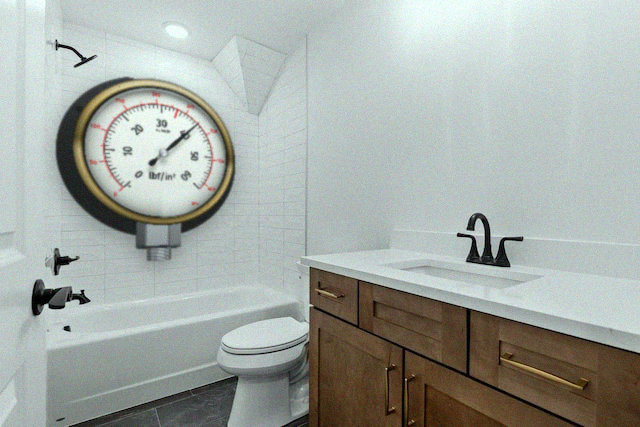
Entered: 40 psi
